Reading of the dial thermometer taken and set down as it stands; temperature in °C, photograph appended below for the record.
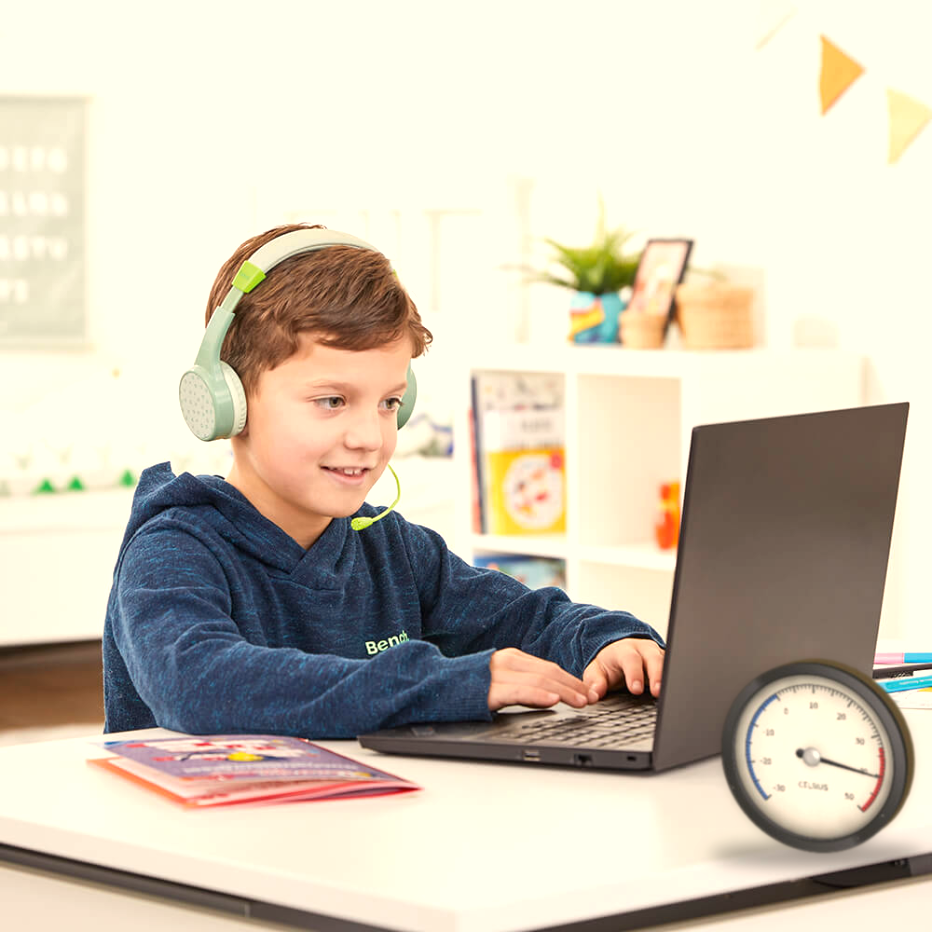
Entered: 40 °C
